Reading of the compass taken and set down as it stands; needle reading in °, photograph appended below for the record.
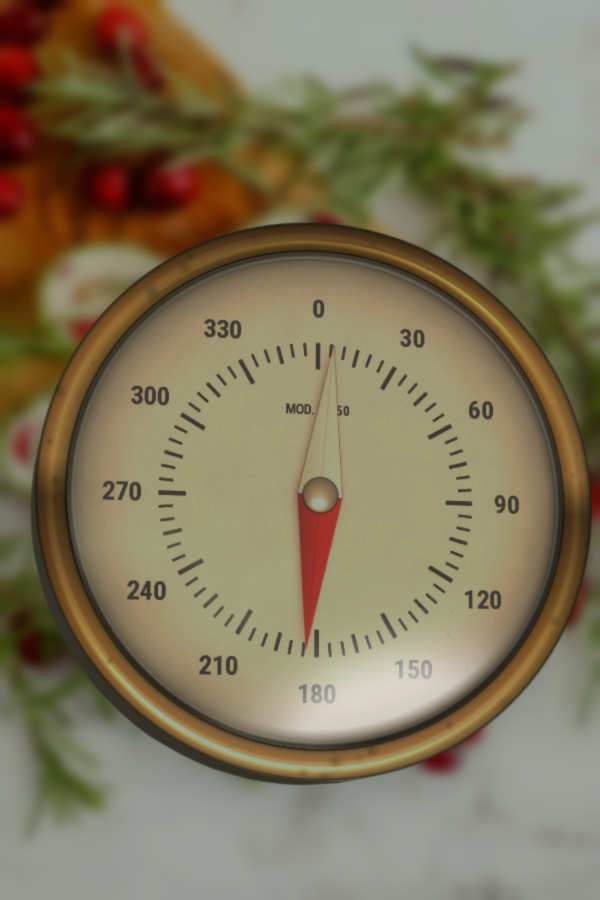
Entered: 185 °
